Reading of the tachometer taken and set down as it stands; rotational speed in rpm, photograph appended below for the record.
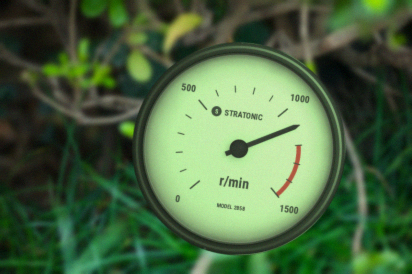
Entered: 1100 rpm
